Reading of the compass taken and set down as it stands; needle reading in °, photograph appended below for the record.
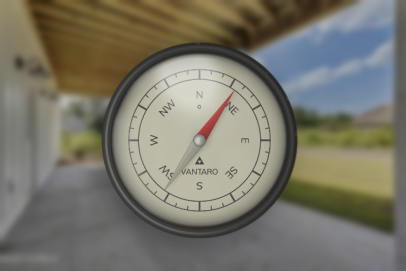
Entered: 35 °
